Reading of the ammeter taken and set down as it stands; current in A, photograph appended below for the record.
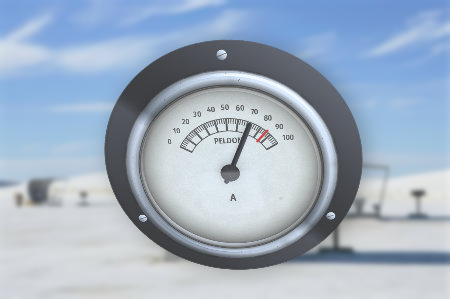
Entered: 70 A
